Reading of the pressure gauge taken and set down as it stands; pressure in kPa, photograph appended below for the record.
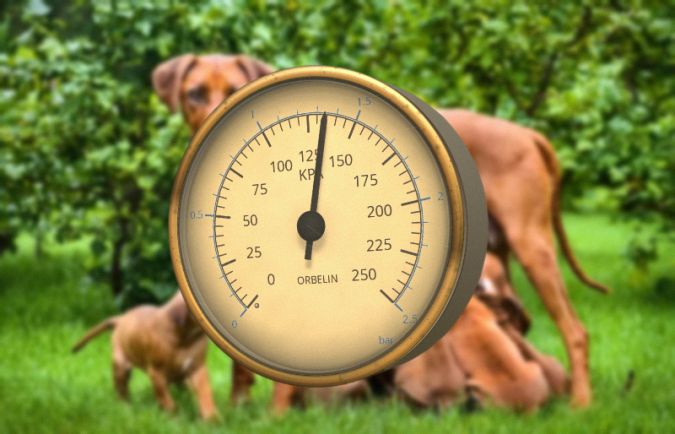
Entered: 135 kPa
